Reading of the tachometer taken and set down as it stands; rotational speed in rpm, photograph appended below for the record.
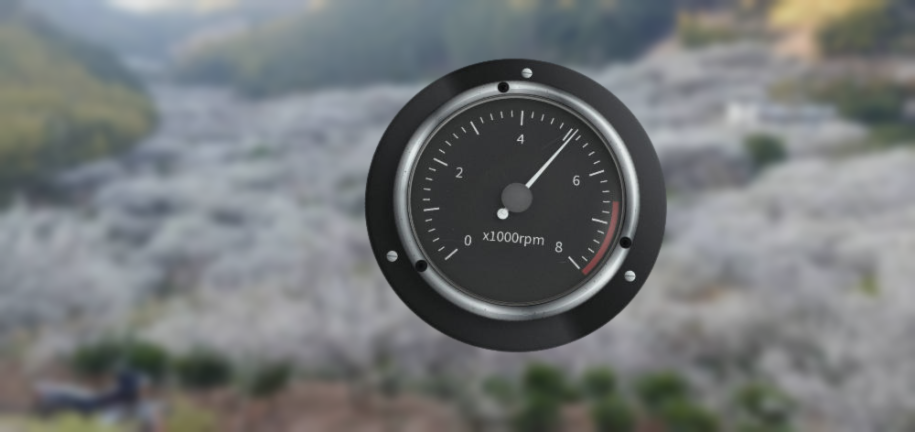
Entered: 5100 rpm
